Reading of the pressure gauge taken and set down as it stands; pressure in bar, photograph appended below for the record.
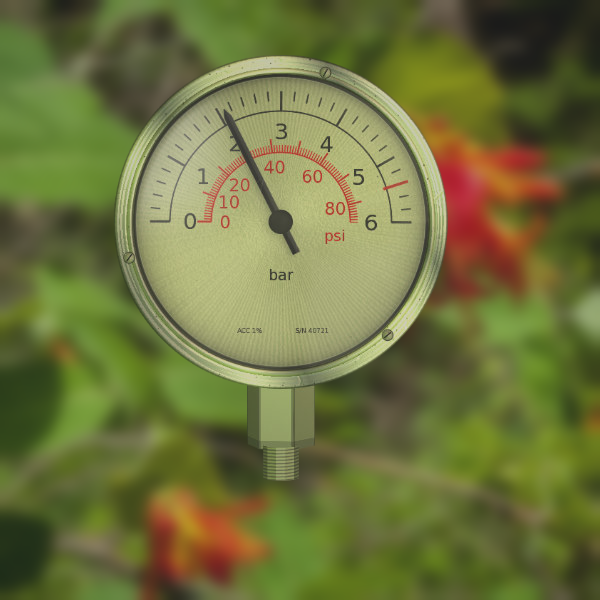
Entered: 2.1 bar
